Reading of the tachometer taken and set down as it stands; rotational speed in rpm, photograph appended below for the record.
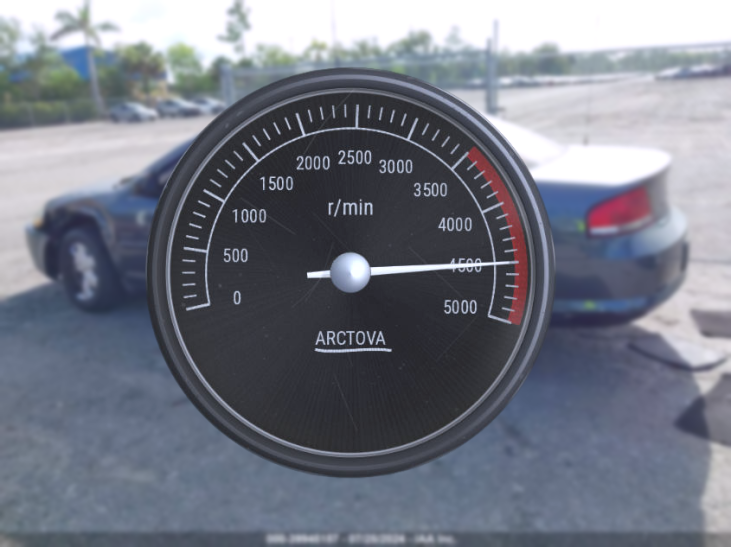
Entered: 4500 rpm
